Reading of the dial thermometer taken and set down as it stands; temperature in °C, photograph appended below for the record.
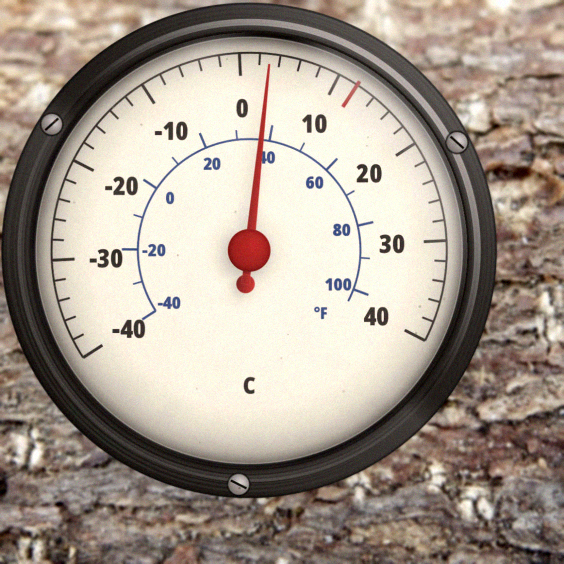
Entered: 3 °C
